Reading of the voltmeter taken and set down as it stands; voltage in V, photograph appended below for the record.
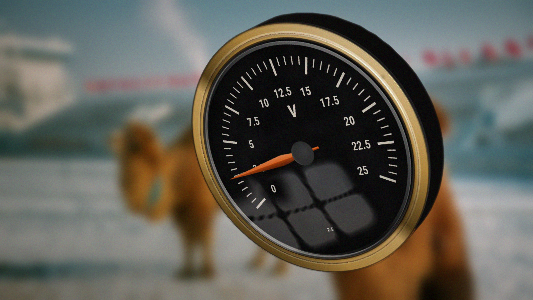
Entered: 2.5 V
